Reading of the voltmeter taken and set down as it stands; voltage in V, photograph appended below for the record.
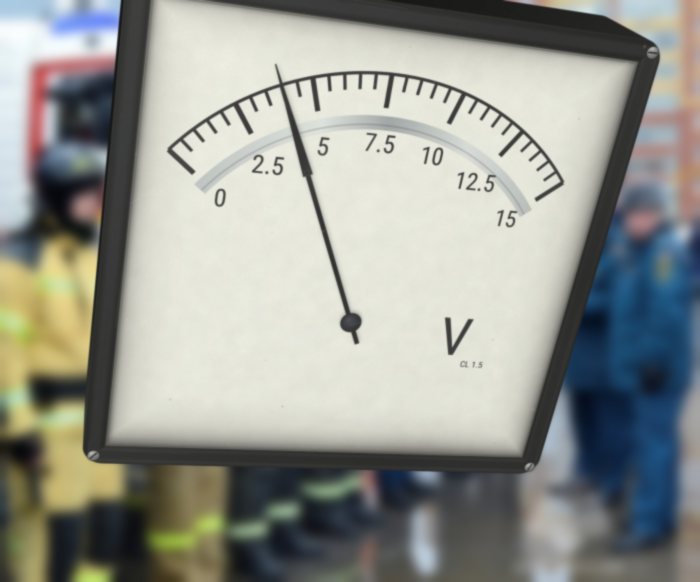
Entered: 4 V
